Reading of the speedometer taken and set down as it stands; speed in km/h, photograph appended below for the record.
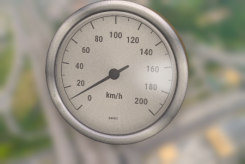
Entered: 10 km/h
